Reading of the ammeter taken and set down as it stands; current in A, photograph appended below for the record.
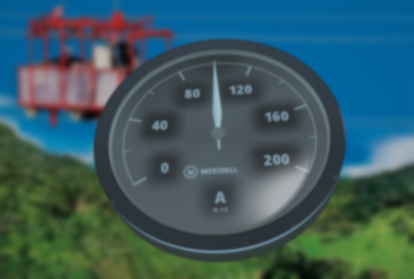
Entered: 100 A
